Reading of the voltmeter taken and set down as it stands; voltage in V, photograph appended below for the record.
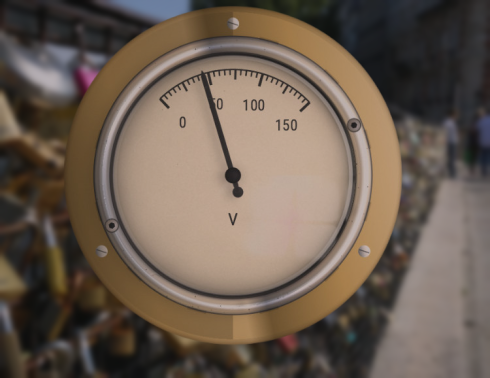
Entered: 45 V
